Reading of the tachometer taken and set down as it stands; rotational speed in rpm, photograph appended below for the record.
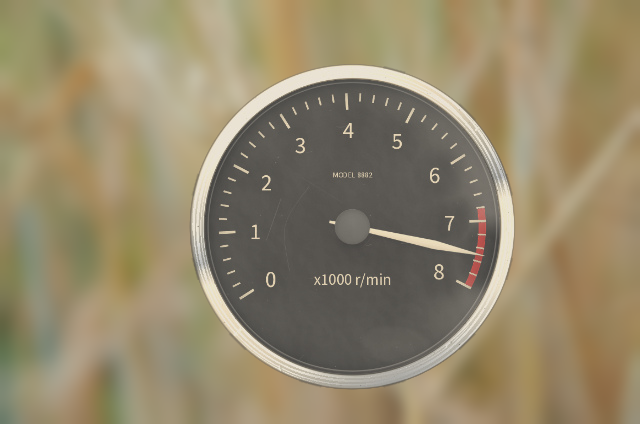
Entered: 7500 rpm
